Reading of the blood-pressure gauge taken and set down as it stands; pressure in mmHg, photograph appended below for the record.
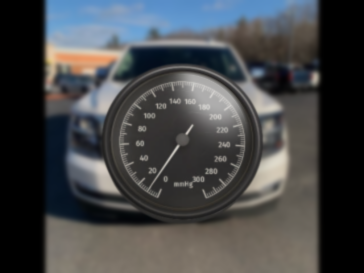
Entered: 10 mmHg
